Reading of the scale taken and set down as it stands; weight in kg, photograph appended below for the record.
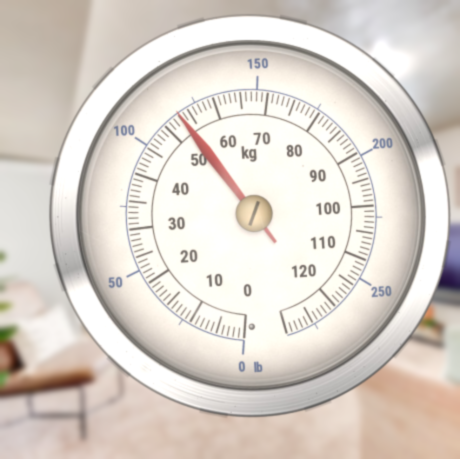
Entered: 53 kg
